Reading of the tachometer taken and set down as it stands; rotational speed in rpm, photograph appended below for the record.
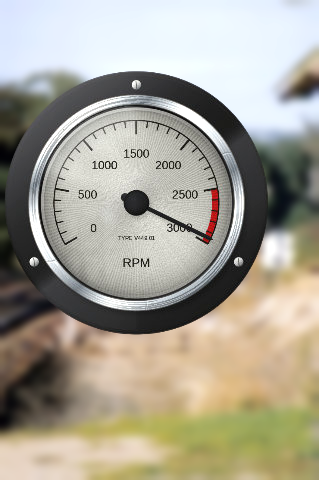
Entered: 2950 rpm
